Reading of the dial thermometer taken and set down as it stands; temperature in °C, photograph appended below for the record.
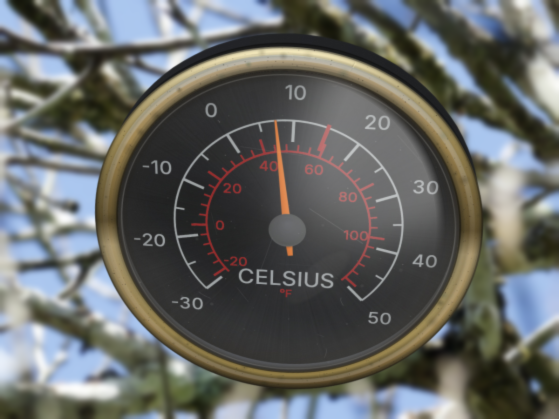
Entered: 7.5 °C
